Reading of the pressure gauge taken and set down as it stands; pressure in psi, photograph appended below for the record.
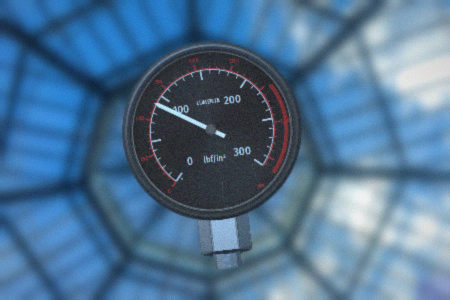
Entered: 90 psi
